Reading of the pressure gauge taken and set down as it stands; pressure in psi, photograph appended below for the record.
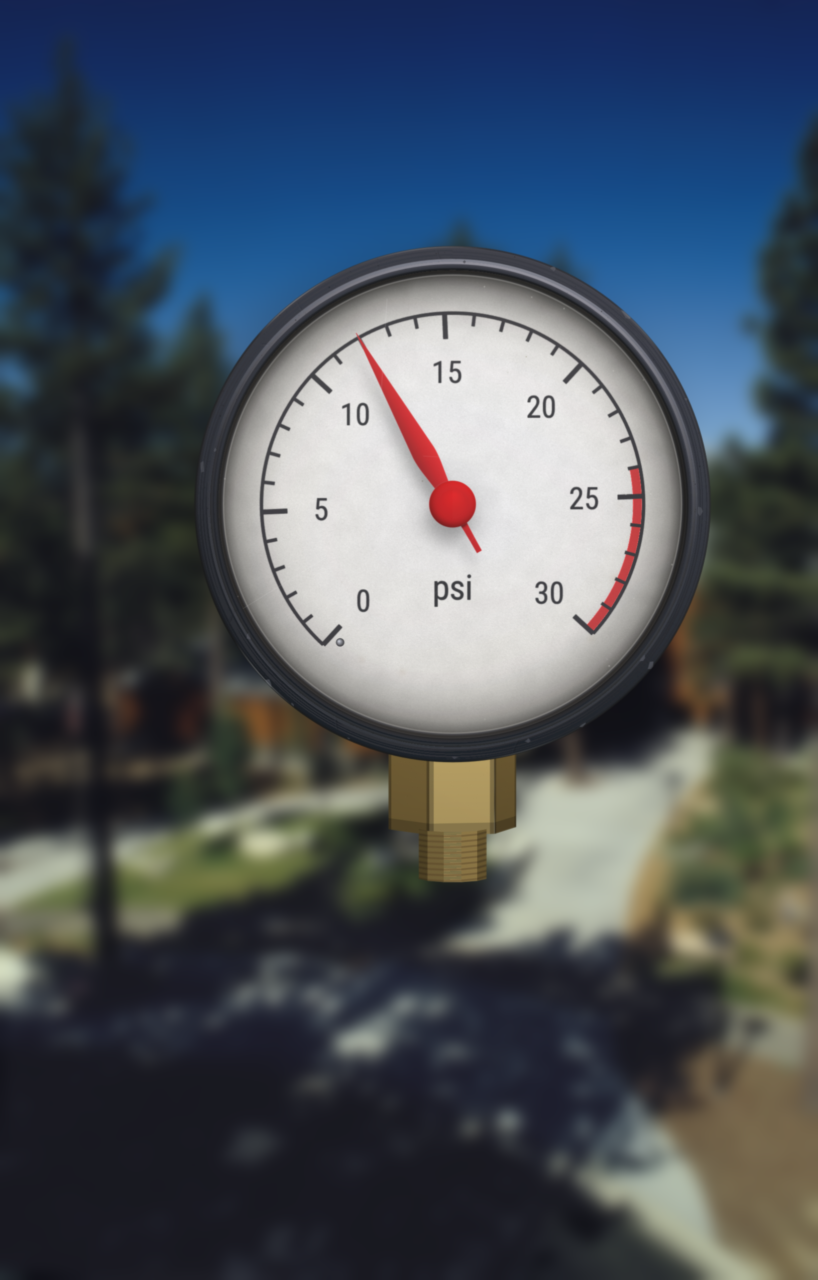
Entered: 12 psi
